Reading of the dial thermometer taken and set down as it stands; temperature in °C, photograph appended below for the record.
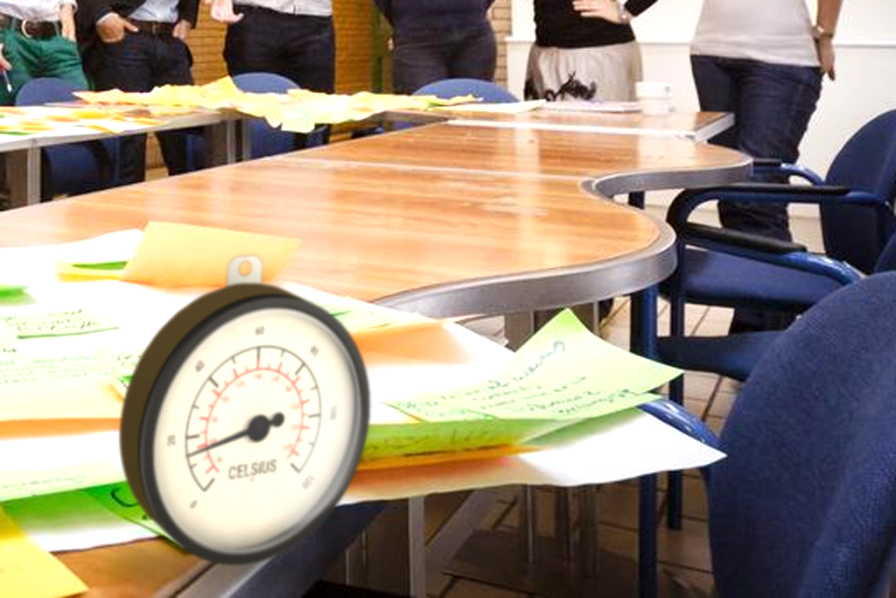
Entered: 15 °C
